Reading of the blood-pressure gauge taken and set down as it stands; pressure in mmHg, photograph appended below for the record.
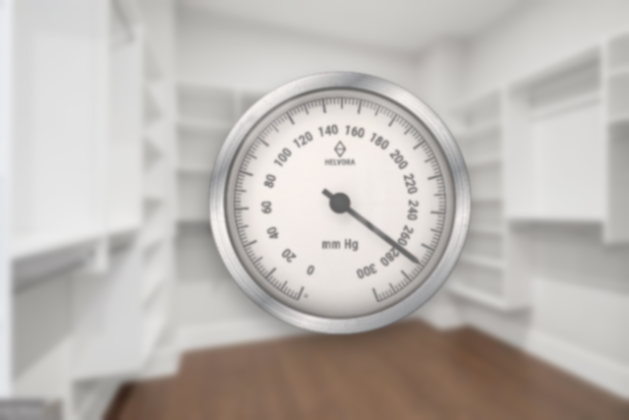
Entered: 270 mmHg
